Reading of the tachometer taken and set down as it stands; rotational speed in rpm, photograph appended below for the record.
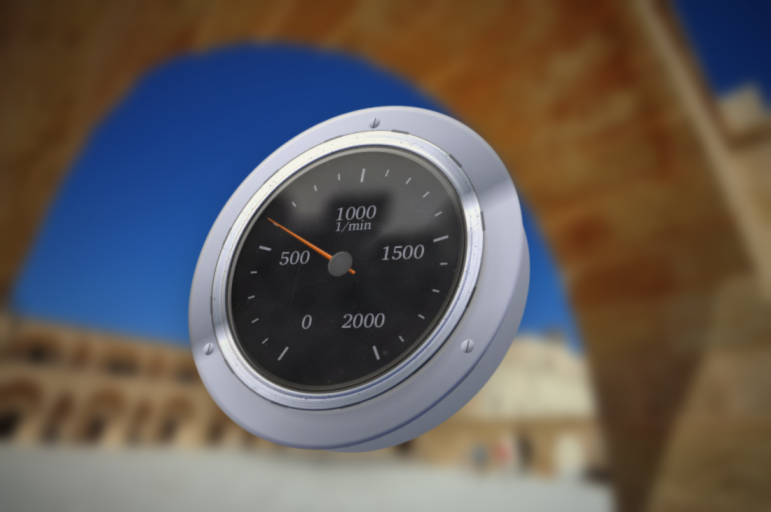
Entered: 600 rpm
